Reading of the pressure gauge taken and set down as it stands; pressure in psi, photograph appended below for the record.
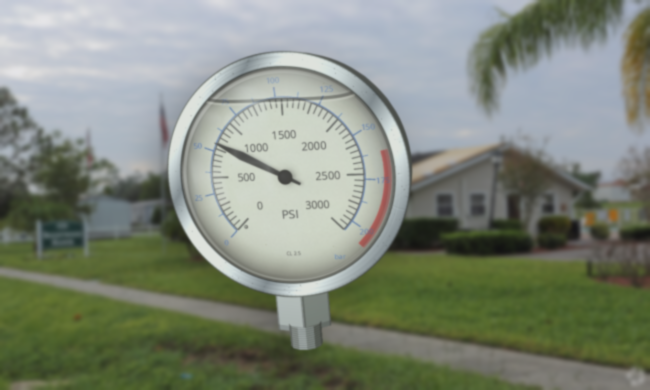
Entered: 800 psi
